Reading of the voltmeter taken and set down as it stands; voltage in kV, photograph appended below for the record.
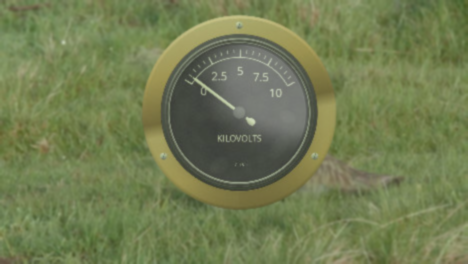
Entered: 0.5 kV
